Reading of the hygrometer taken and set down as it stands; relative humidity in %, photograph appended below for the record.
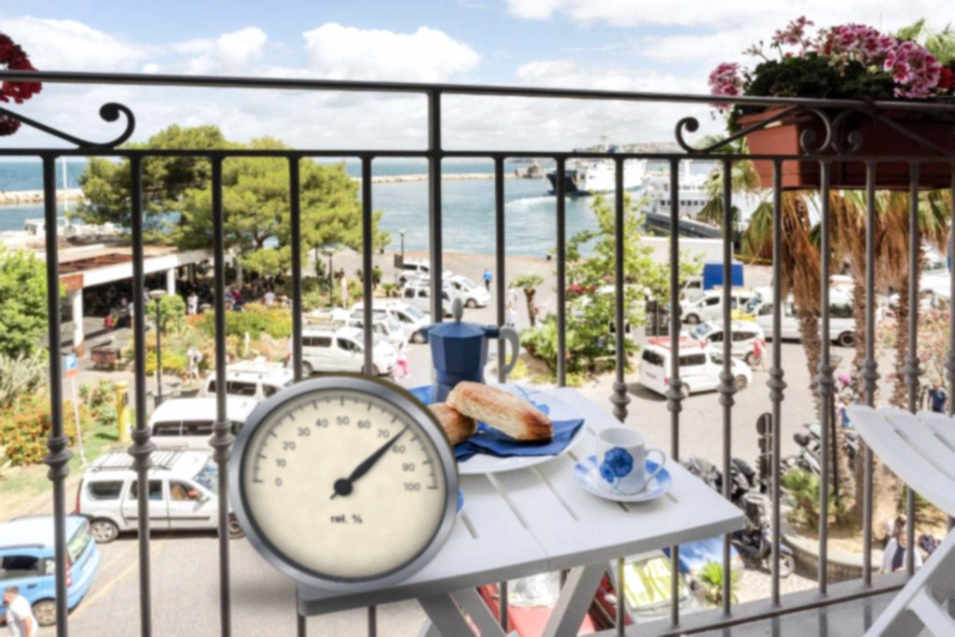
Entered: 75 %
